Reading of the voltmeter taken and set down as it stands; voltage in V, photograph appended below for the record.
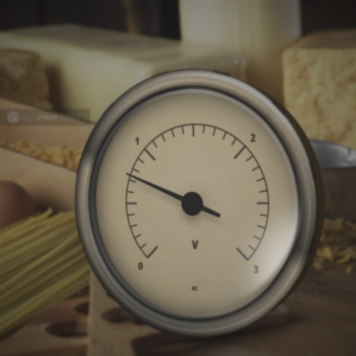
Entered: 0.75 V
